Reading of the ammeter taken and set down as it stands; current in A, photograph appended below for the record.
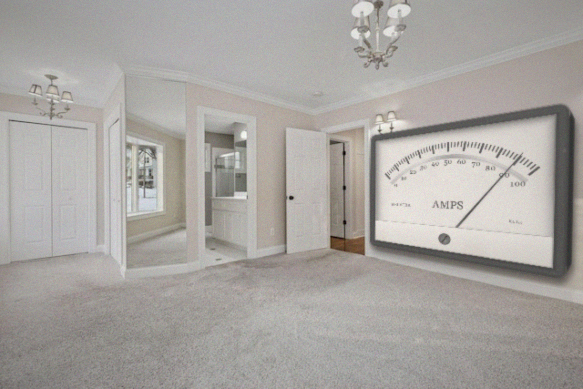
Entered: 90 A
